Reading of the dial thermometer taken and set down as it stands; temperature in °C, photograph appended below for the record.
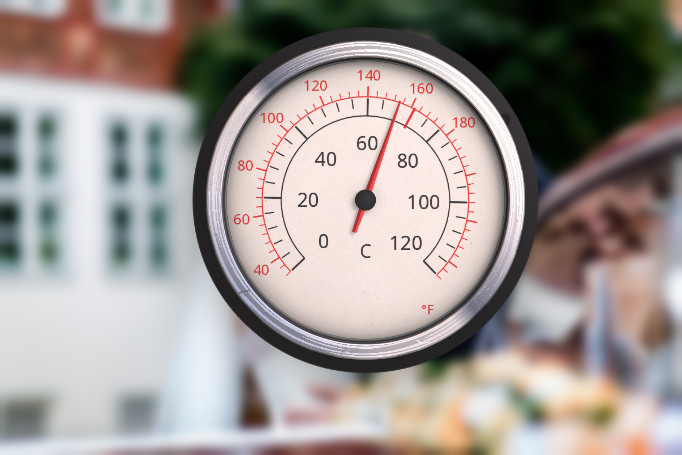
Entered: 68 °C
